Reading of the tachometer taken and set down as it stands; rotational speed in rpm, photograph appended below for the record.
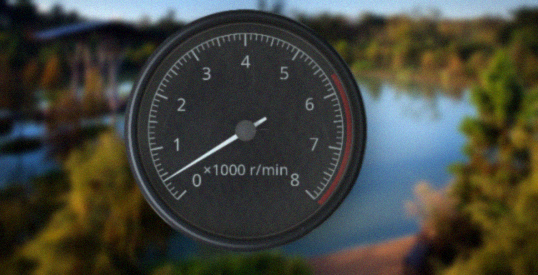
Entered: 400 rpm
